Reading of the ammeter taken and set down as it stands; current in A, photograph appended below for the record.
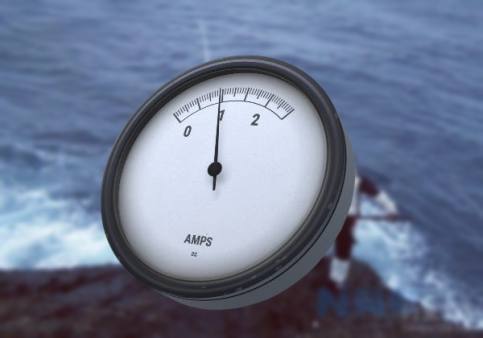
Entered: 1 A
